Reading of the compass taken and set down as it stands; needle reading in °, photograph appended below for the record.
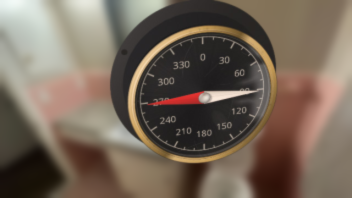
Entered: 270 °
